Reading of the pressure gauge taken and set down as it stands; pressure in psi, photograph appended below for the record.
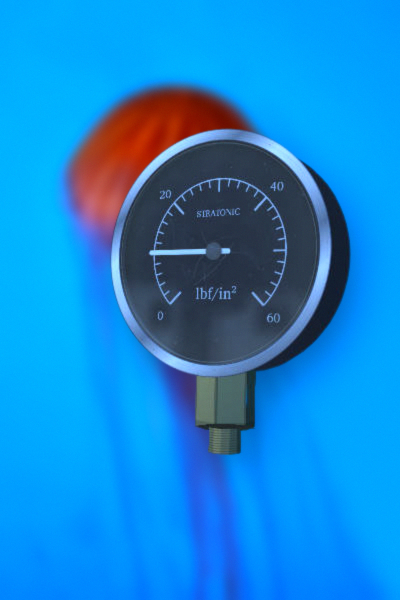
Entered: 10 psi
